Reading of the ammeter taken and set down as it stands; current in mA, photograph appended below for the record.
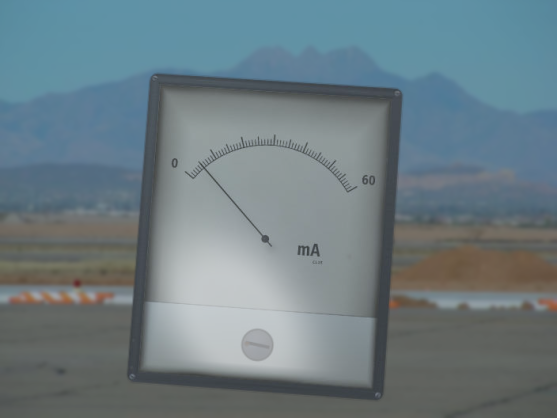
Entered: 5 mA
